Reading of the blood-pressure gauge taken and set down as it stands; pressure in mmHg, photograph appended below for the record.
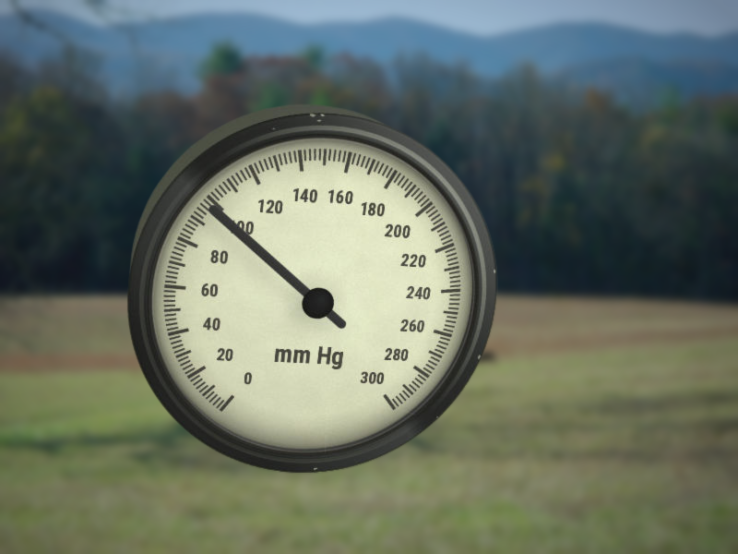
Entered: 98 mmHg
